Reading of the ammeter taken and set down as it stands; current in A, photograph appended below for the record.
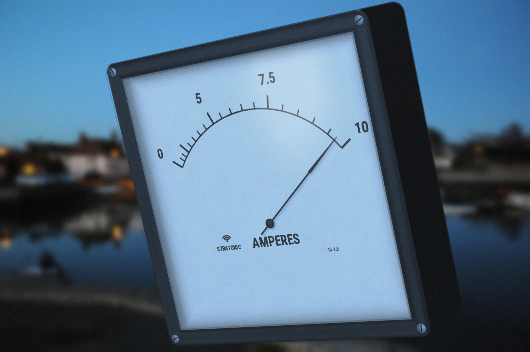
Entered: 9.75 A
